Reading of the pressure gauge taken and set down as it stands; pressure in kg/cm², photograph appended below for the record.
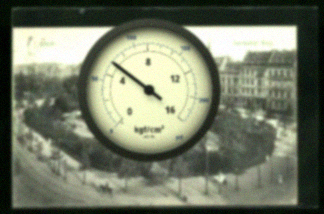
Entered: 5 kg/cm²
